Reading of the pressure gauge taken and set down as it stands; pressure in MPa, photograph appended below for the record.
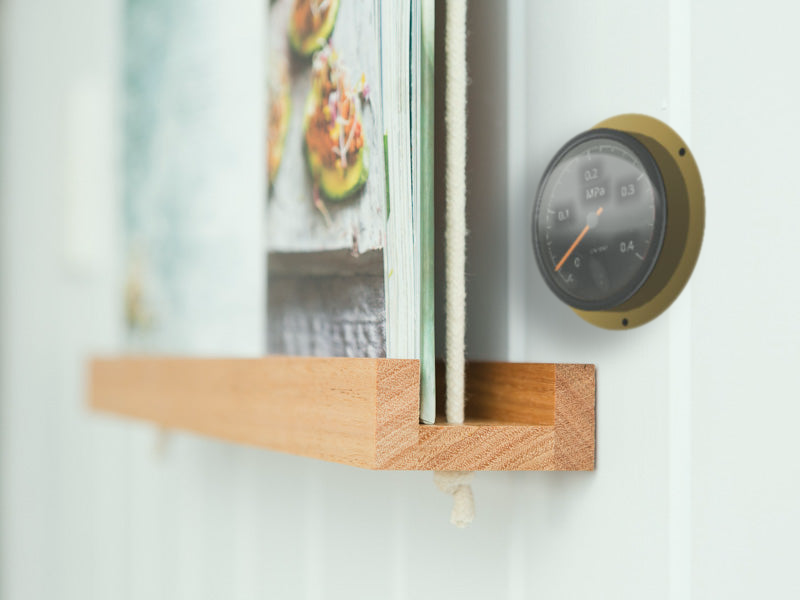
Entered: 0.02 MPa
